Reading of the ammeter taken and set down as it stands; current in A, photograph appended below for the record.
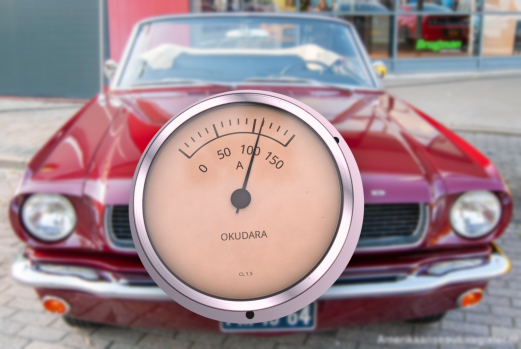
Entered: 110 A
